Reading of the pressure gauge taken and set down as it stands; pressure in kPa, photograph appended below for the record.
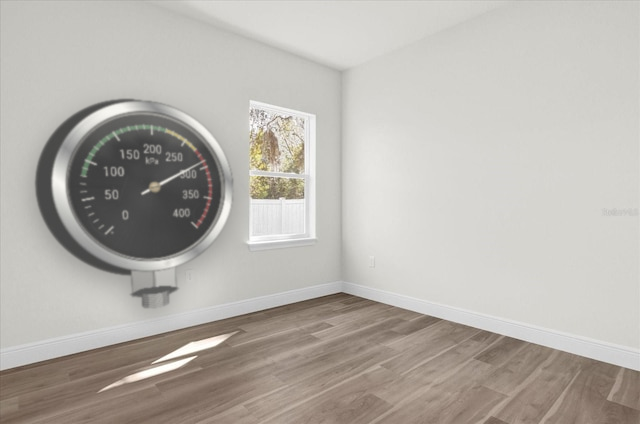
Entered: 290 kPa
